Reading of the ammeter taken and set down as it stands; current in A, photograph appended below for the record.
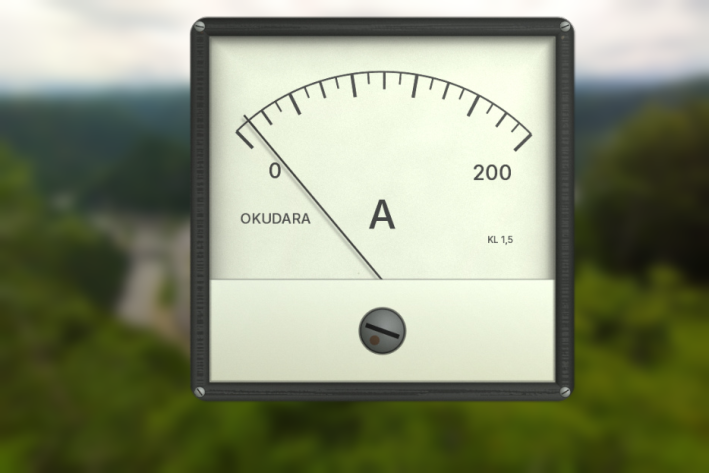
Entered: 10 A
